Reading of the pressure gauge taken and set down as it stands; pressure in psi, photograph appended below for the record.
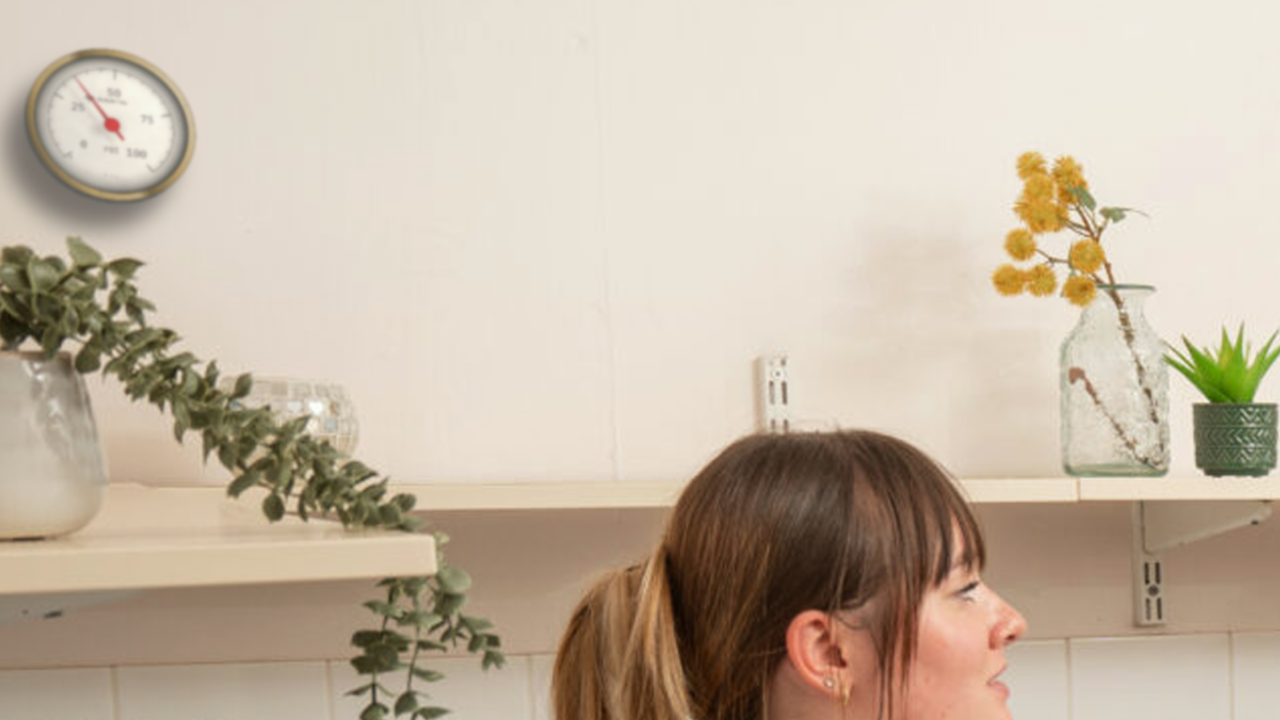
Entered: 35 psi
